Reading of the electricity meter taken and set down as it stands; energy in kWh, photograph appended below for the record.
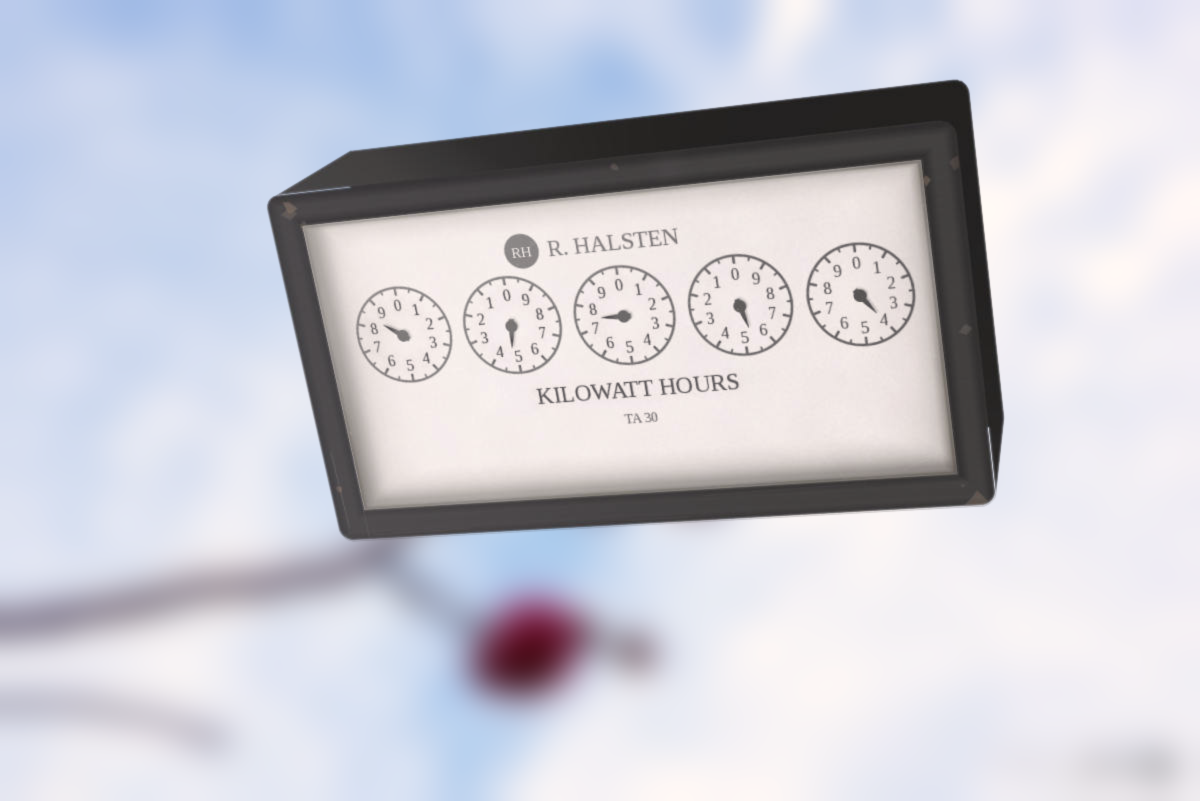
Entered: 84754 kWh
